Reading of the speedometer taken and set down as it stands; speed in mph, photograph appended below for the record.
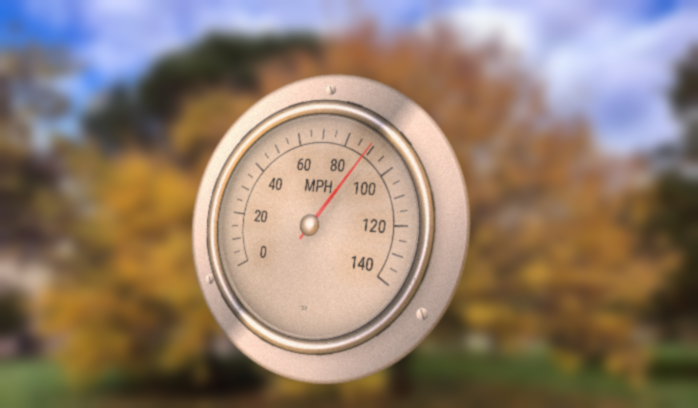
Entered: 90 mph
